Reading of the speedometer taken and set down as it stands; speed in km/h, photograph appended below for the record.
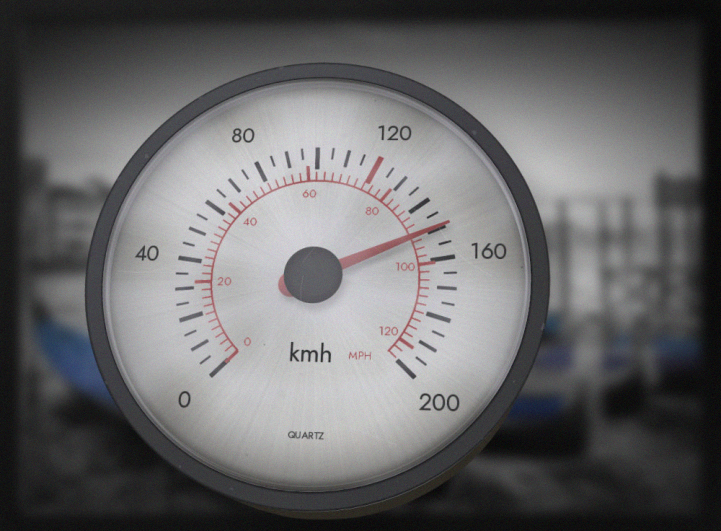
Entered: 150 km/h
